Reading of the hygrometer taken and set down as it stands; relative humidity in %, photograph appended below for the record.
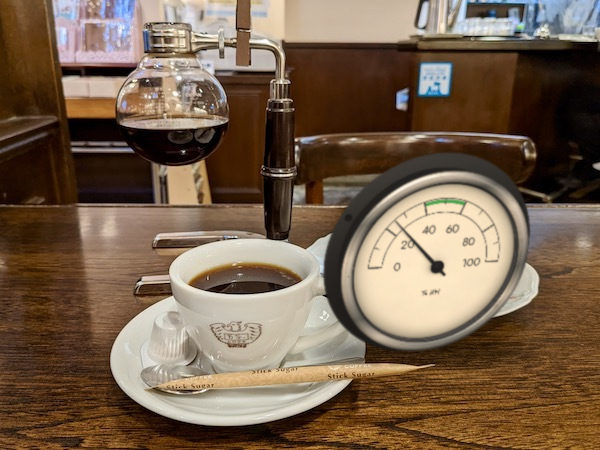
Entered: 25 %
